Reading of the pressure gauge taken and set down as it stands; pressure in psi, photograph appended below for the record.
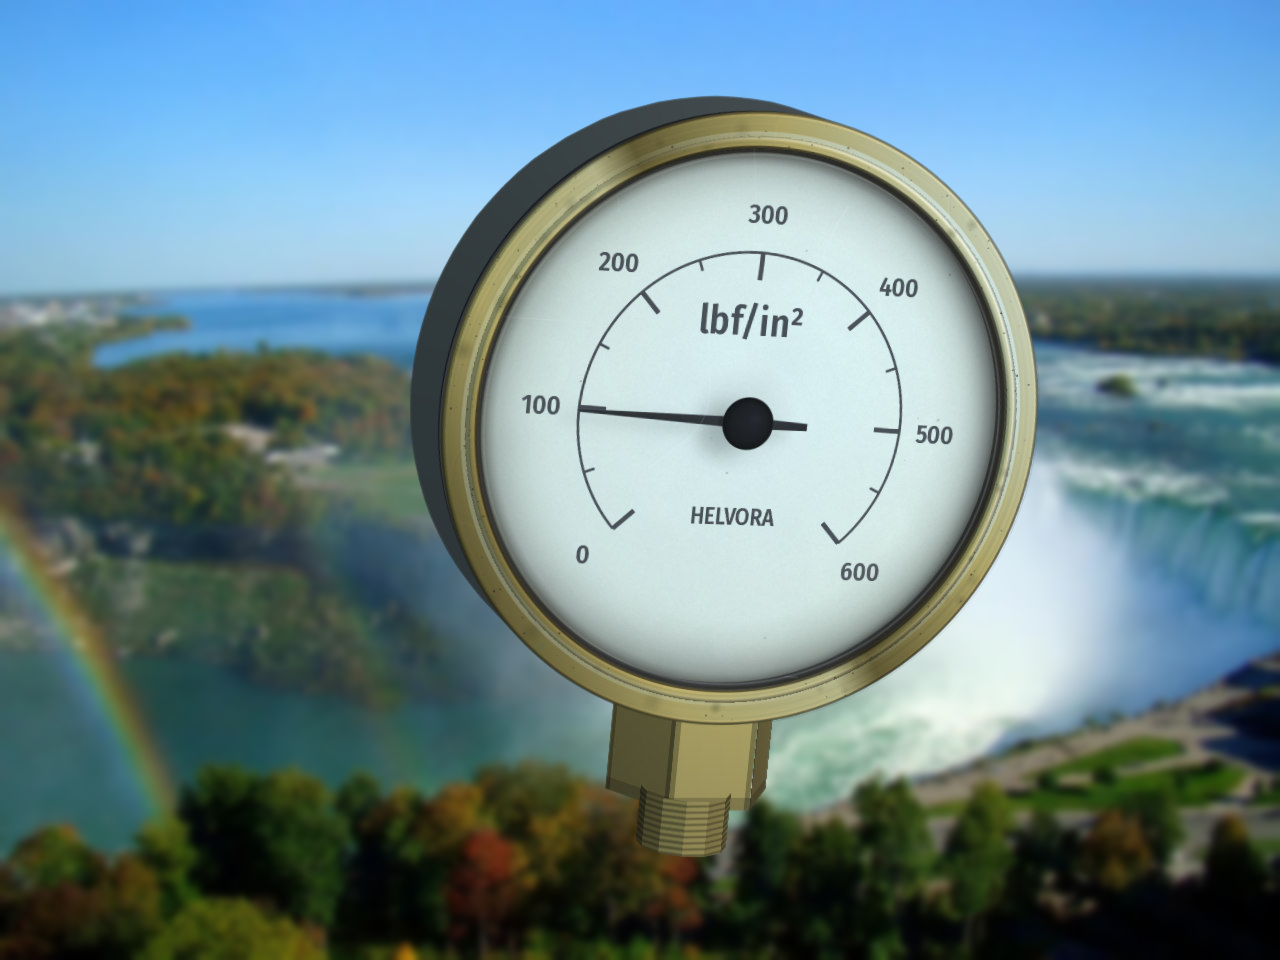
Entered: 100 psi
